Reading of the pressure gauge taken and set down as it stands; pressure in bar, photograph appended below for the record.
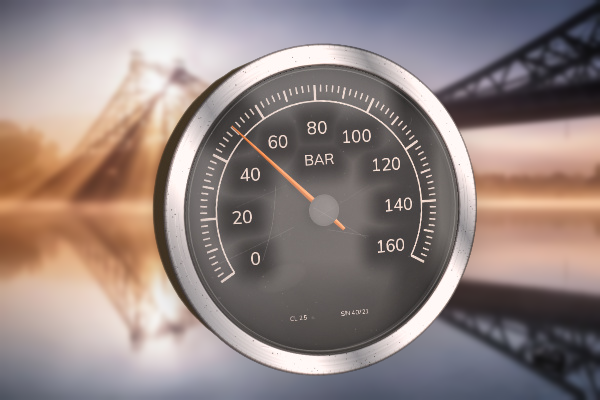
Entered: 50 bar
